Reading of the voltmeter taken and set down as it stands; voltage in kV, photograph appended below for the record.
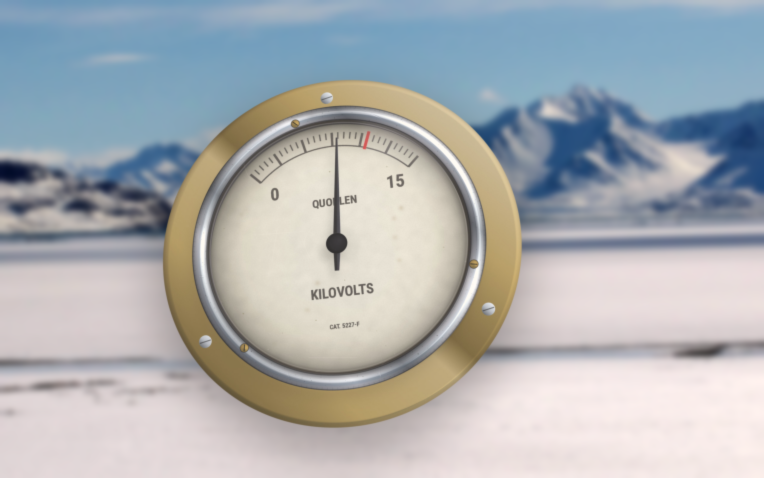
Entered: 8 kV
